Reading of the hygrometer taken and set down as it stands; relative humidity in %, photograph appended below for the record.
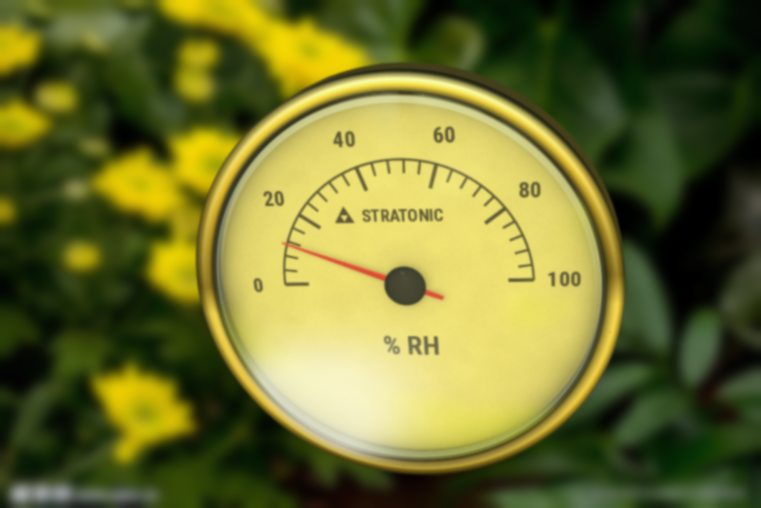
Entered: 12 %
